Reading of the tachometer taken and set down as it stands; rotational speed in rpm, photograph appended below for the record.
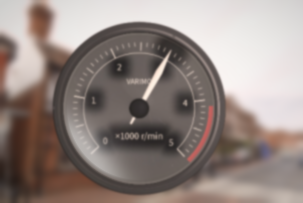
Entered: 3000 rpm
